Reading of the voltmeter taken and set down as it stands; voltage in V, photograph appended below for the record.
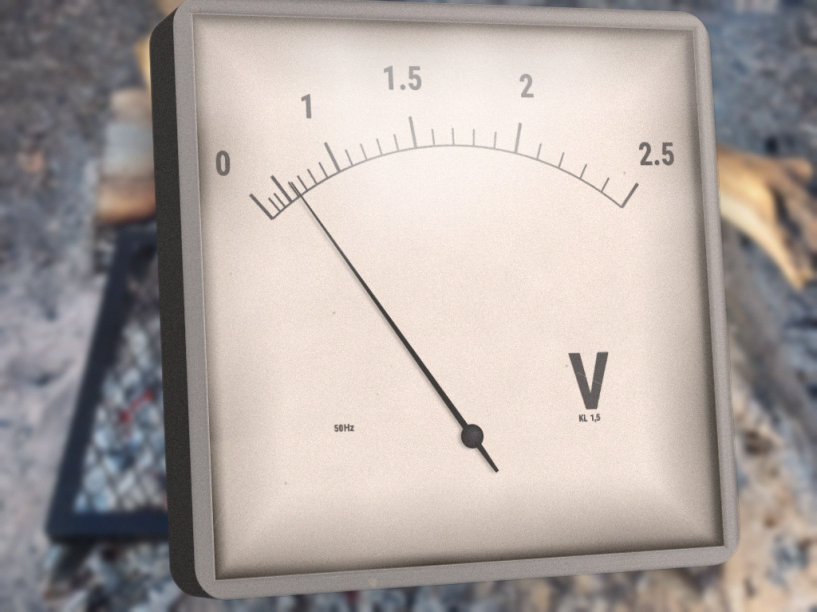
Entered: 0.6 V
